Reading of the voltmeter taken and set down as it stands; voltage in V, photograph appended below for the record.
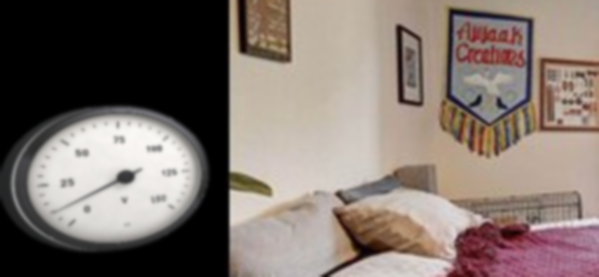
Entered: 10 V
